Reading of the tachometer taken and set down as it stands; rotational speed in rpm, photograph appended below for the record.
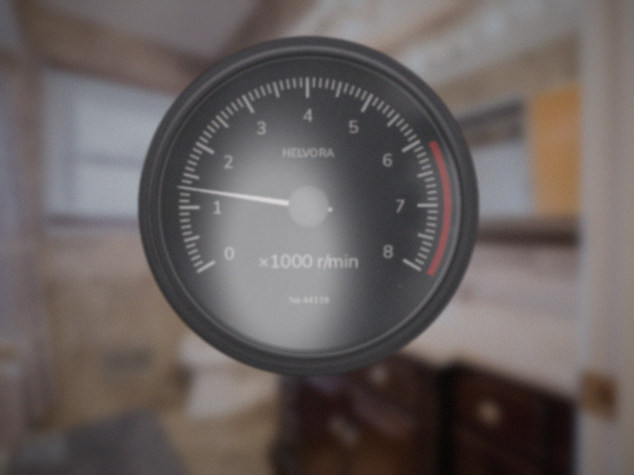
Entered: 1300 rpm
